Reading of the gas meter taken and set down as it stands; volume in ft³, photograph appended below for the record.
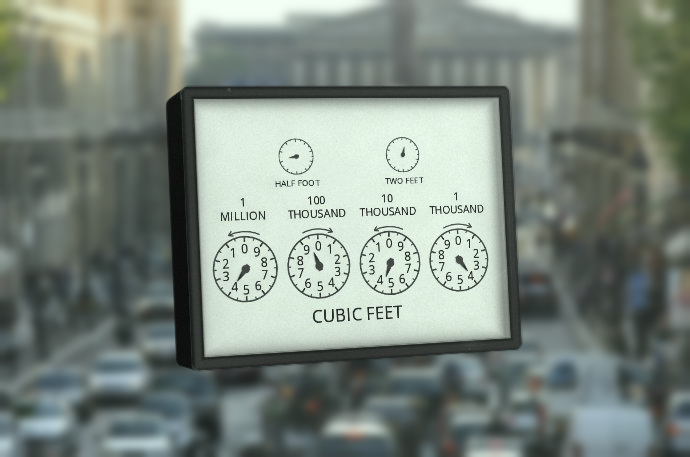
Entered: 394400 ft³
